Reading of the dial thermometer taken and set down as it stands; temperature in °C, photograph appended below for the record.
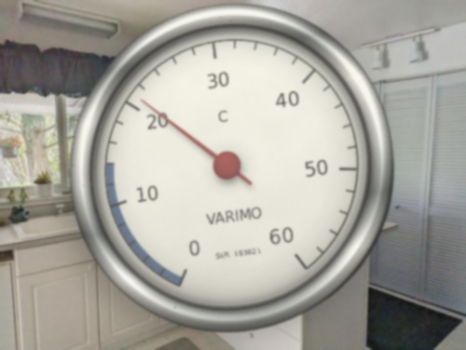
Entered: 21 °C
